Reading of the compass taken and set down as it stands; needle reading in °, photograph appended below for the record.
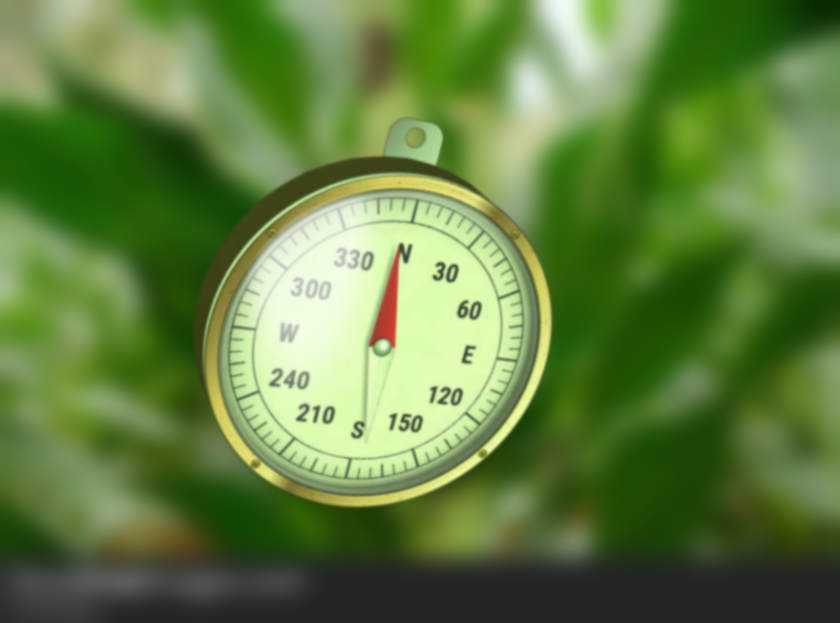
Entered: 355 °
